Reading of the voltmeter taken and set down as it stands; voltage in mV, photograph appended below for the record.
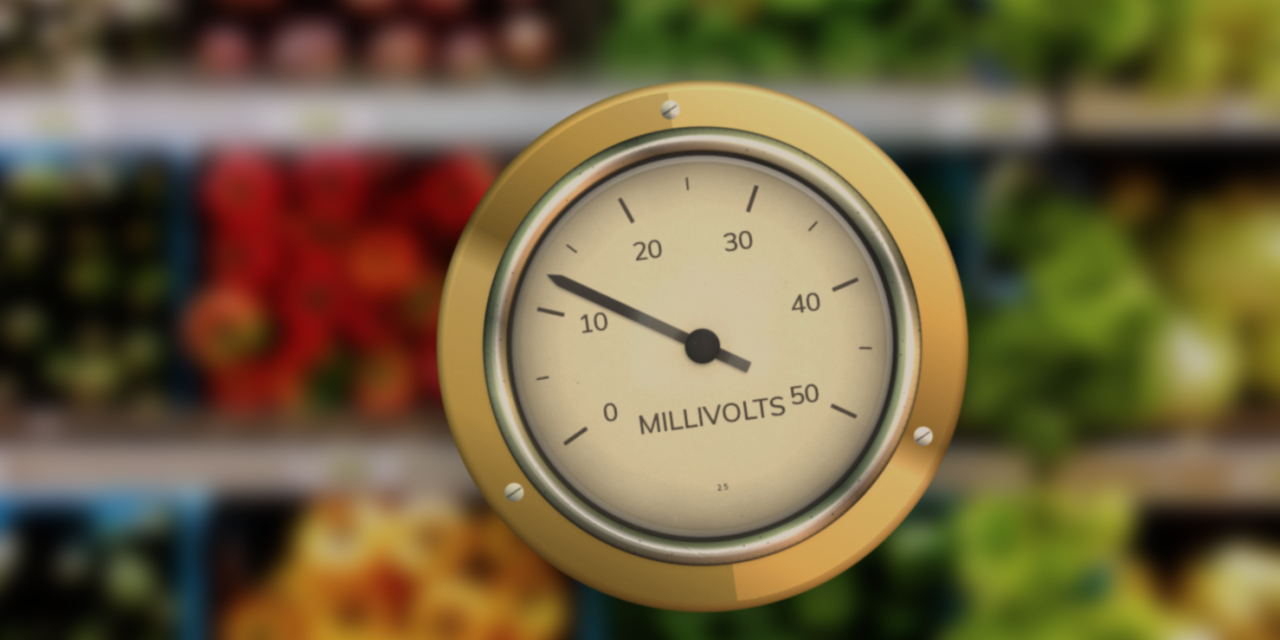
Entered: 12.5 mV
